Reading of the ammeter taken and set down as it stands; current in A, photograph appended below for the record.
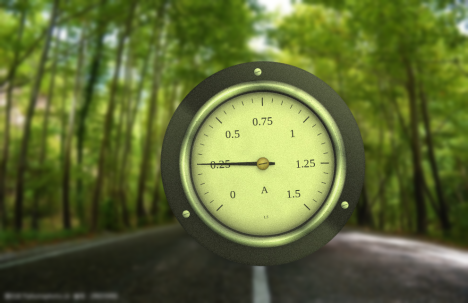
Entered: 0.25 A
